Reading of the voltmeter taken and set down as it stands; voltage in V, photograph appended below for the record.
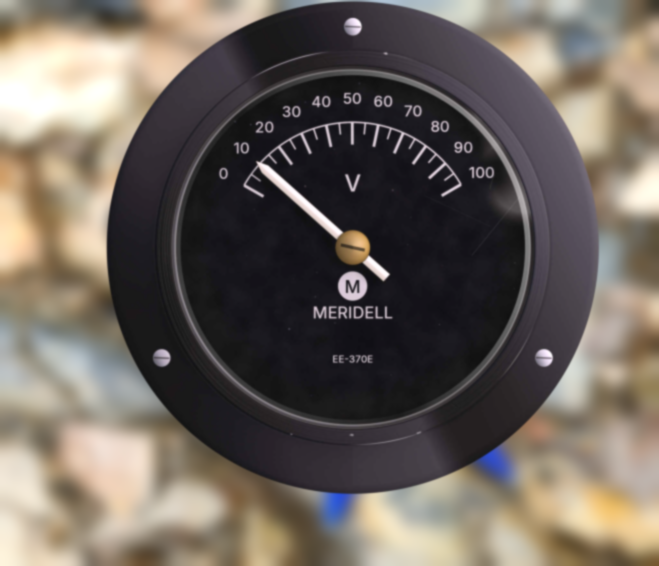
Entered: 10 V
